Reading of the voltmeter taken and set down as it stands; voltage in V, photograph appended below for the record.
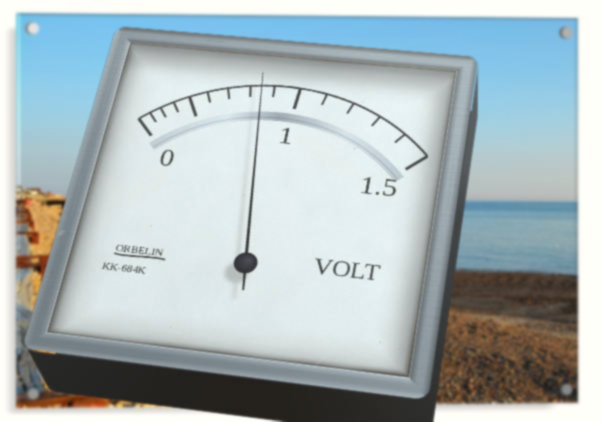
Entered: 0.85 V
